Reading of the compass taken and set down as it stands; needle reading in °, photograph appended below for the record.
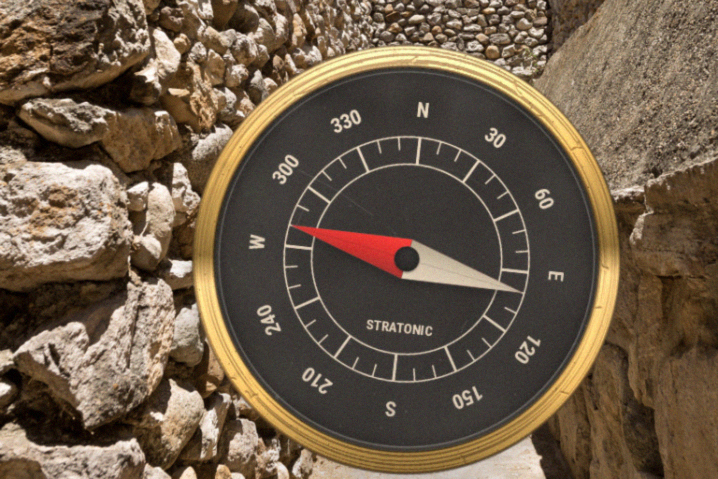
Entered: 280 °
